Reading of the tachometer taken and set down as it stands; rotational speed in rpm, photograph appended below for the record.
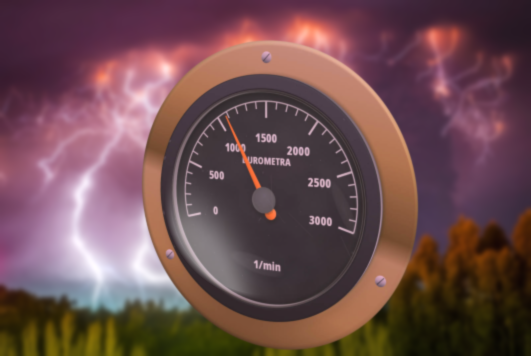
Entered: 1100 rpm
